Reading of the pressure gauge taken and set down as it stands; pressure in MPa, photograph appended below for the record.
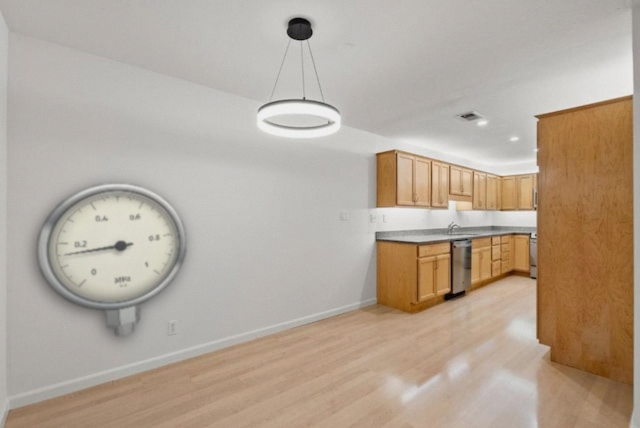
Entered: 0.15 MPa
